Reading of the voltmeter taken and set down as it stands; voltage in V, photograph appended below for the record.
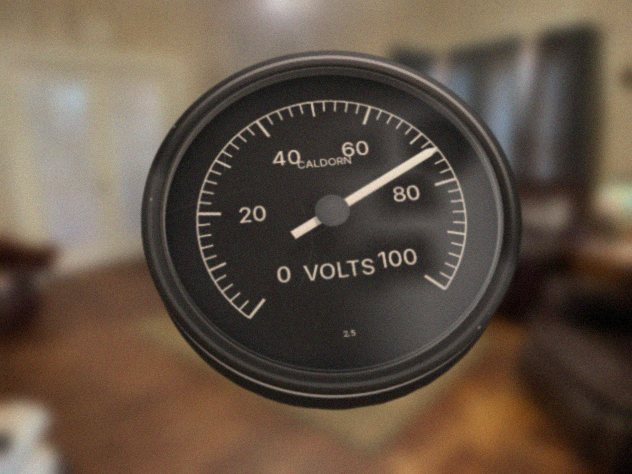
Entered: 74 V
